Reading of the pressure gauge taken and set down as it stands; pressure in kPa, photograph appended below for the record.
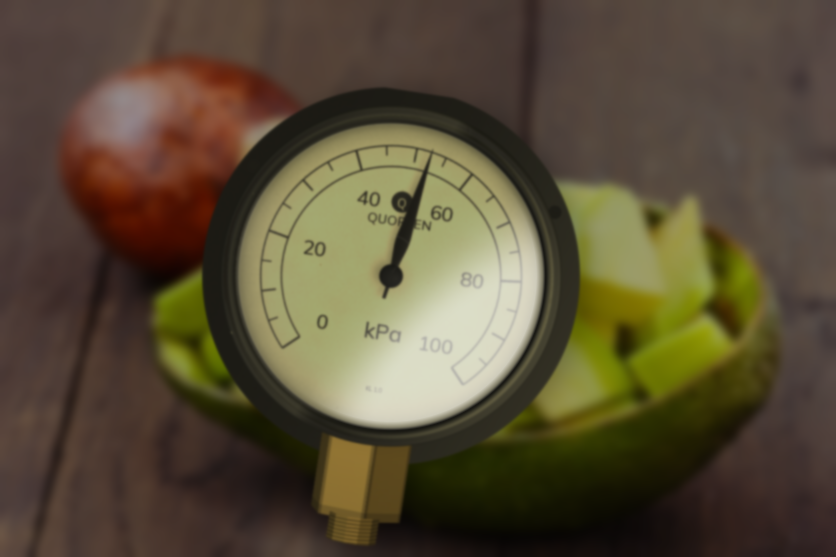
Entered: 52.5 kPa
